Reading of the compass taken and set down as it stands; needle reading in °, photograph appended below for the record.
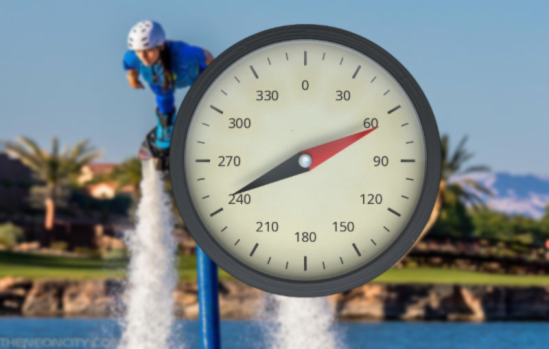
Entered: 65 °
